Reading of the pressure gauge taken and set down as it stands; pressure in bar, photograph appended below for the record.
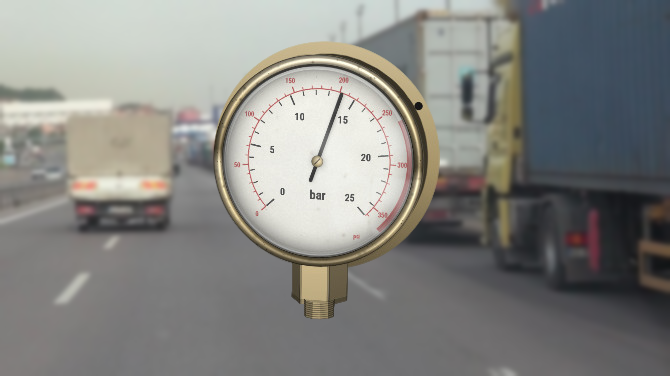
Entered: 14 bar
